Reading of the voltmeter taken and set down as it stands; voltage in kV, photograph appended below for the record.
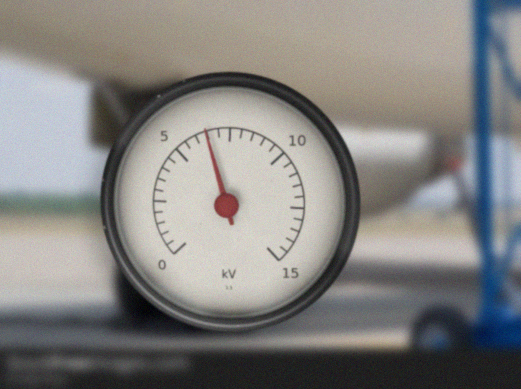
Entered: 6.5 kV
